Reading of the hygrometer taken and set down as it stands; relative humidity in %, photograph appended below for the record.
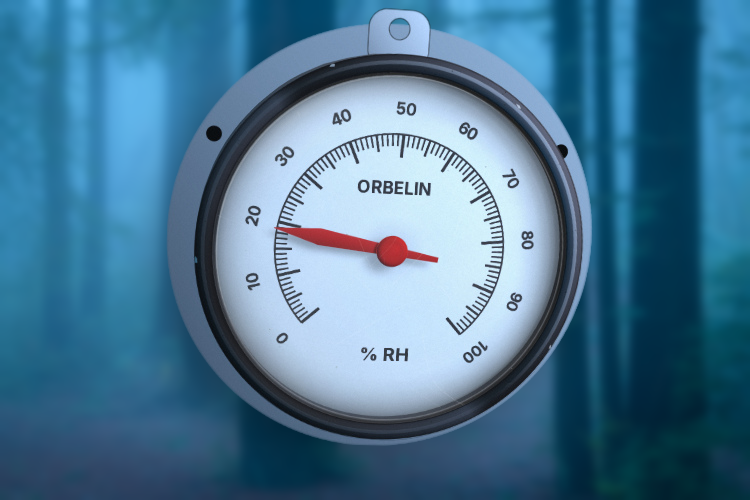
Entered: 19 %
